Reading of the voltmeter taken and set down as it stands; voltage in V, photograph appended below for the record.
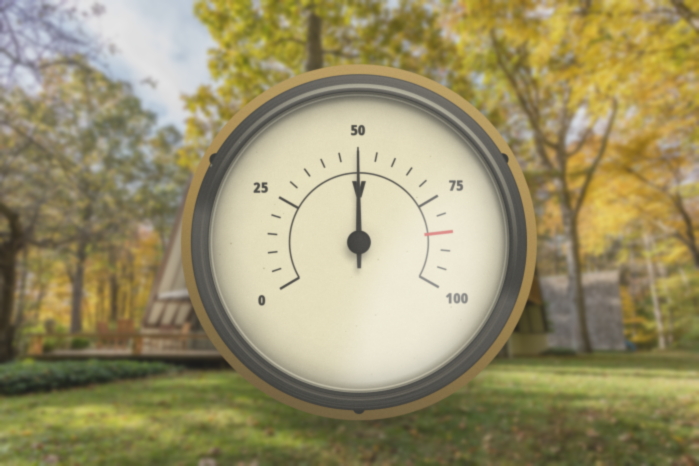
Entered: 50 V
